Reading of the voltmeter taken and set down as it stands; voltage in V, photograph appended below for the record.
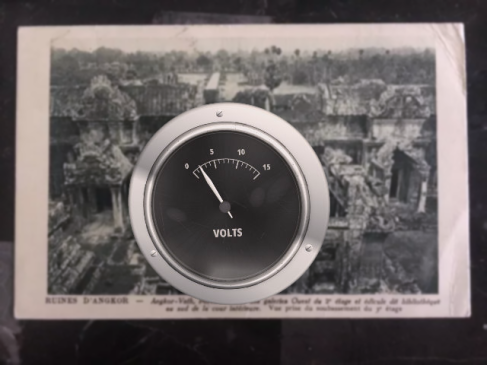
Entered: 2 V
